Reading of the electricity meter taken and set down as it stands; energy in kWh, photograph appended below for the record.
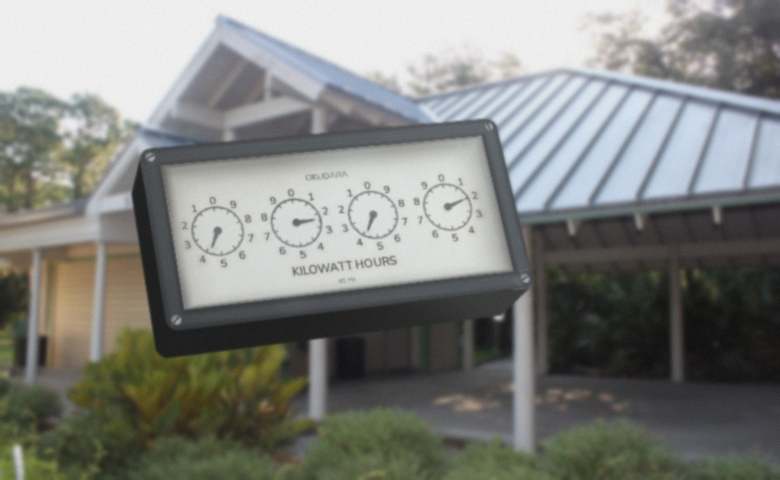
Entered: 4242 kWh
